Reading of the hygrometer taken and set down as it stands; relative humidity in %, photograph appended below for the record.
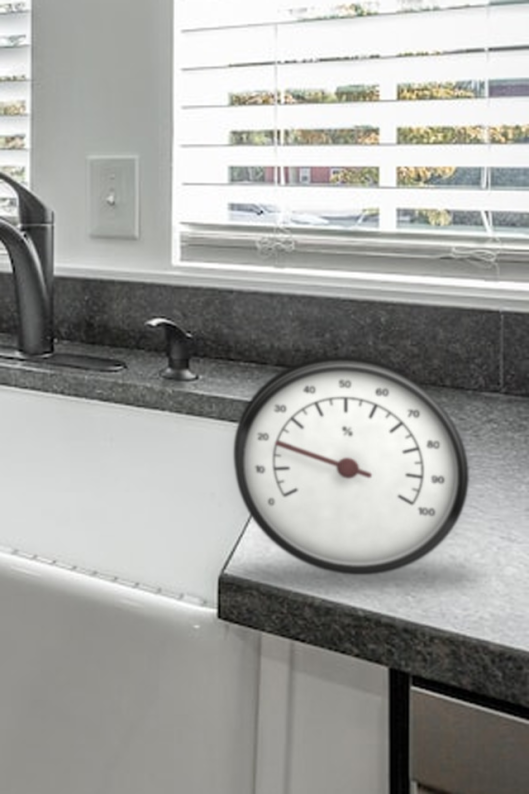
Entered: 20 %
